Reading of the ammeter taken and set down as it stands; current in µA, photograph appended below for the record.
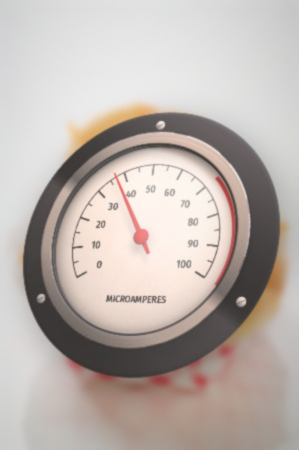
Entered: 37.5 µA
